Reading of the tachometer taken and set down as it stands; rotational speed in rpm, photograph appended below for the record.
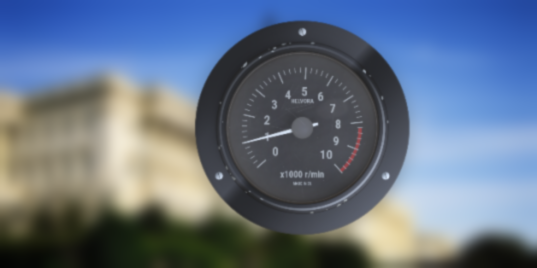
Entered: 1000 rpm
